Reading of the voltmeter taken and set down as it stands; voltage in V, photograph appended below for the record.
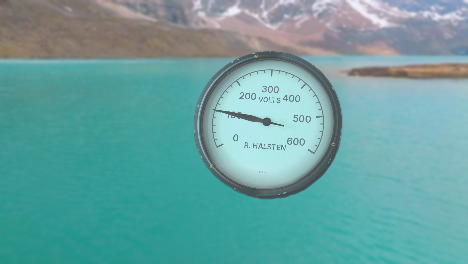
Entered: 100 V
